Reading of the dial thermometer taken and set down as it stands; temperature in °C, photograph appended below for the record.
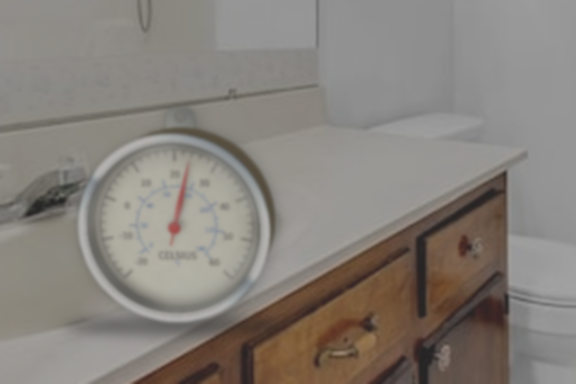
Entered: 24 °C
